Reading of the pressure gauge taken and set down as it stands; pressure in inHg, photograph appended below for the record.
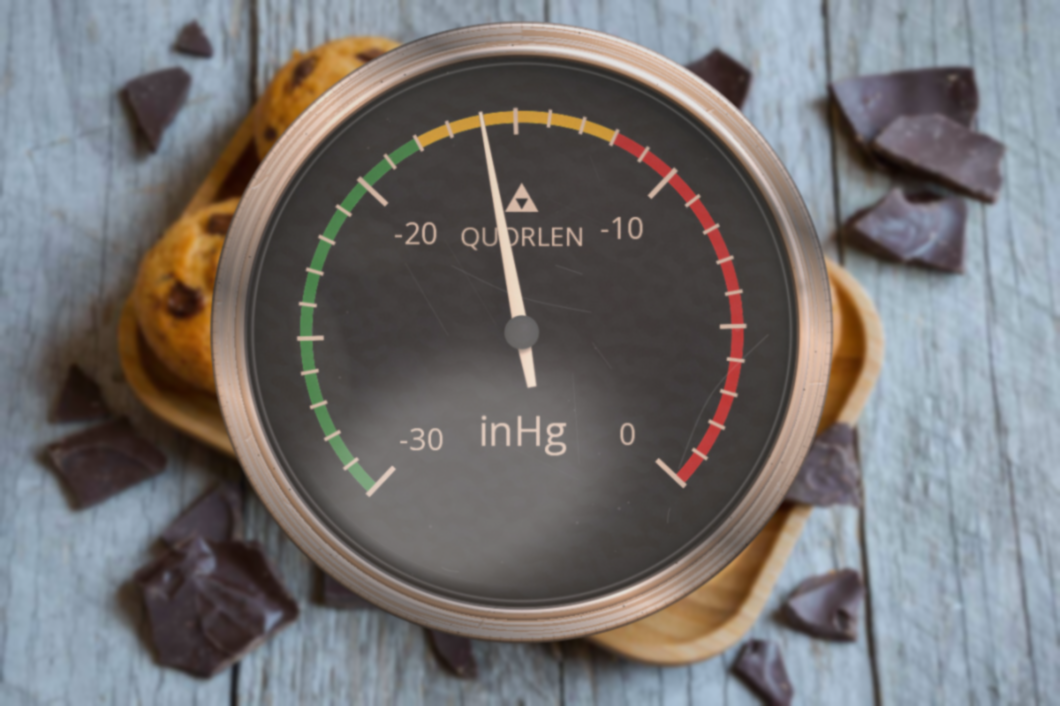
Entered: -16 inHg
